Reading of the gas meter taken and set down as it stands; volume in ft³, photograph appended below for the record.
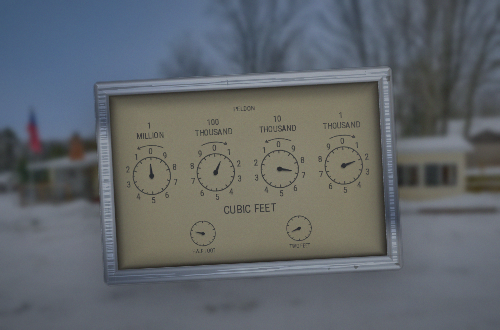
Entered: 7200 ft³
